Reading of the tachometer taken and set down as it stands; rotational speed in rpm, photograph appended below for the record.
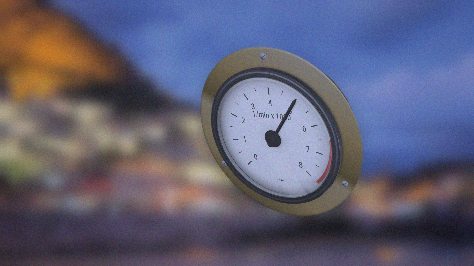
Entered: 5000 rpm
